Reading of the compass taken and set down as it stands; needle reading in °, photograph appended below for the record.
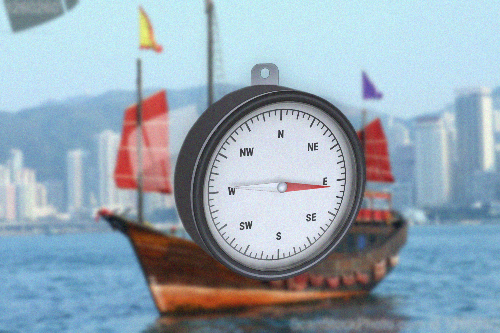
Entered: 95 °
